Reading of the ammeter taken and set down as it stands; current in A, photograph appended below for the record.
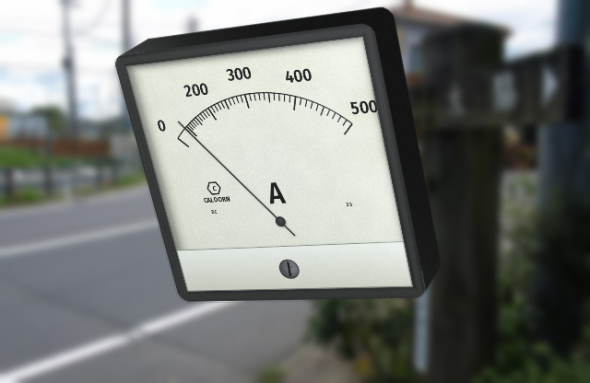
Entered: 100 A
